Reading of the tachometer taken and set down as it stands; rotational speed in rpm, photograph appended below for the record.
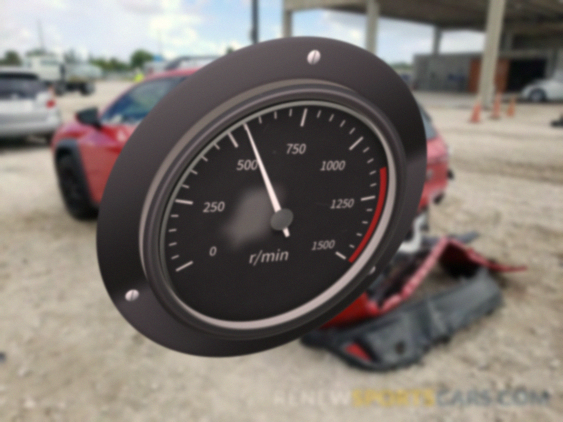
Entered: 550 rpm
